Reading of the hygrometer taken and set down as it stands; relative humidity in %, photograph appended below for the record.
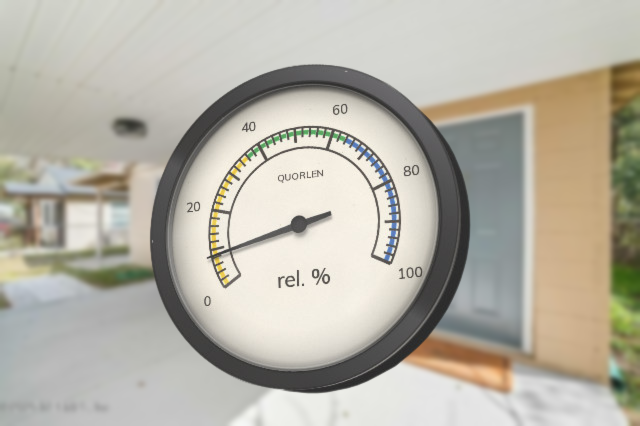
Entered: 8 %
